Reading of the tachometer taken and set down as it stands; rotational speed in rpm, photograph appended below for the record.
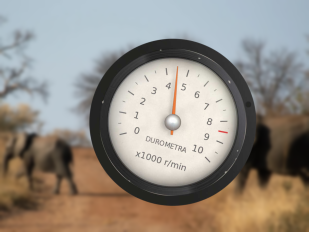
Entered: 4500 rpm
